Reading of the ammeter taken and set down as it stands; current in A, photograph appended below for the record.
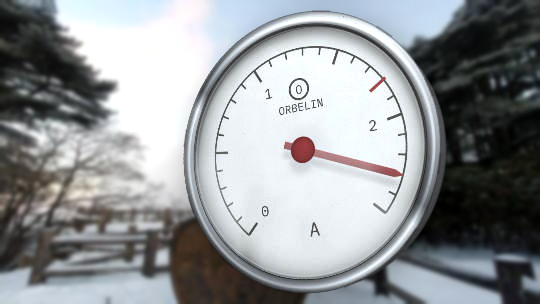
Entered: 2.3 A
